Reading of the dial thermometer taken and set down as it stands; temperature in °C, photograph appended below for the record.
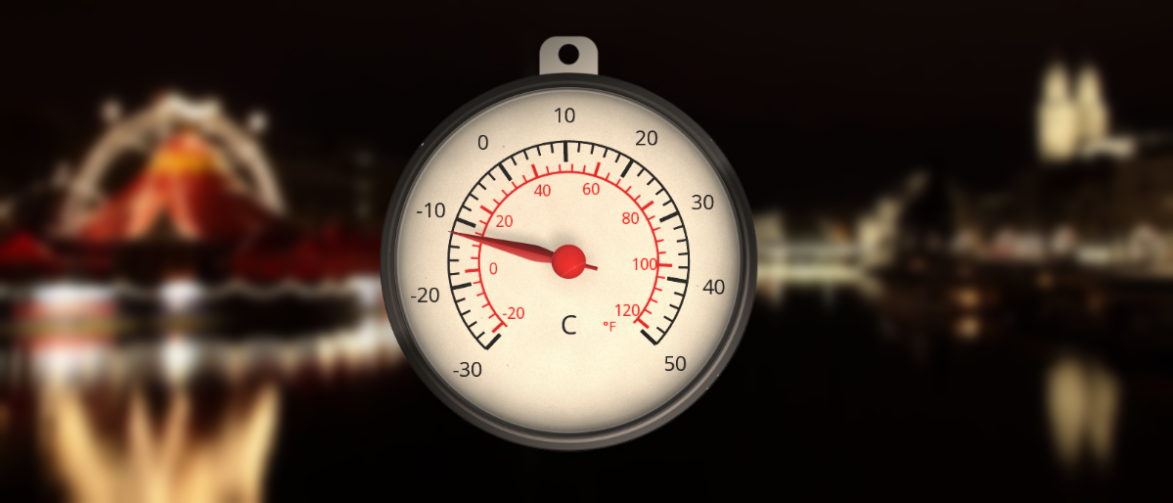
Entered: -12 °C
